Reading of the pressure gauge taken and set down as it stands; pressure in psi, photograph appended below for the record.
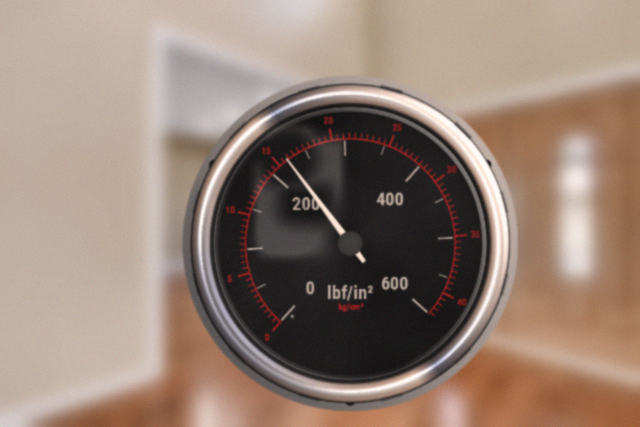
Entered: 225 psi
